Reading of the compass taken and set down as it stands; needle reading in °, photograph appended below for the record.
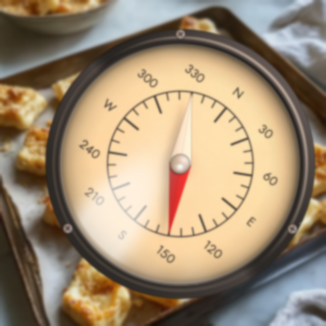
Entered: 150 °
